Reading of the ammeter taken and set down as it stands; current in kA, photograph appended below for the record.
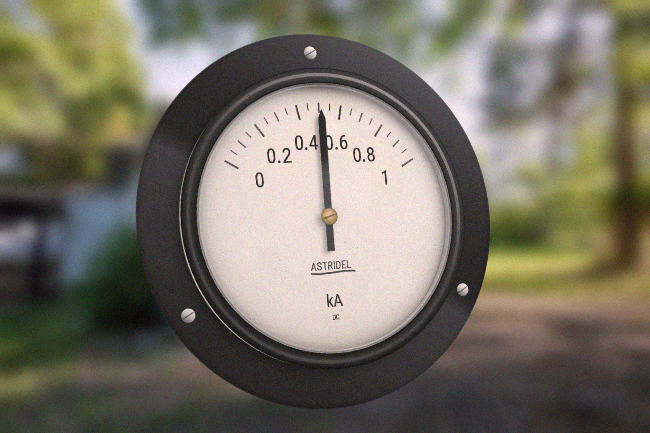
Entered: 0.5 kA
